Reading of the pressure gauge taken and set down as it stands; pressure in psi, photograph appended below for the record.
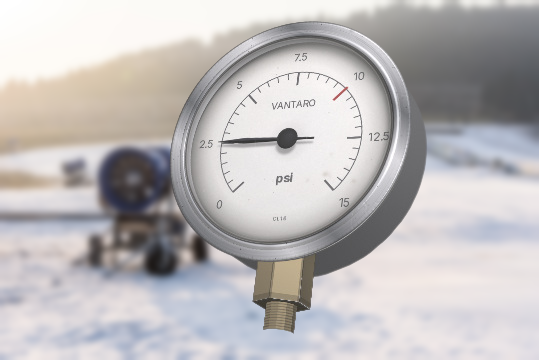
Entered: 2.5 psi
